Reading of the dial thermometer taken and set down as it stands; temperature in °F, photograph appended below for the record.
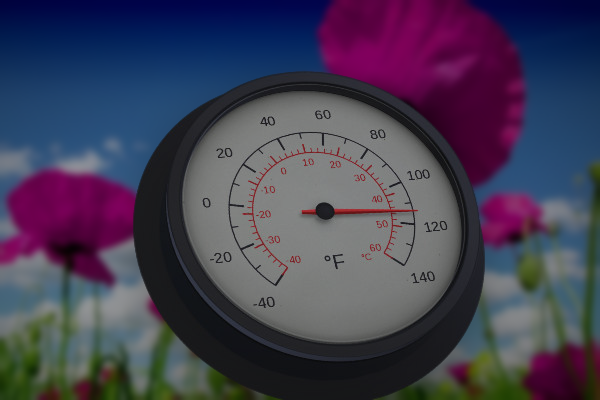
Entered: 115 °F
